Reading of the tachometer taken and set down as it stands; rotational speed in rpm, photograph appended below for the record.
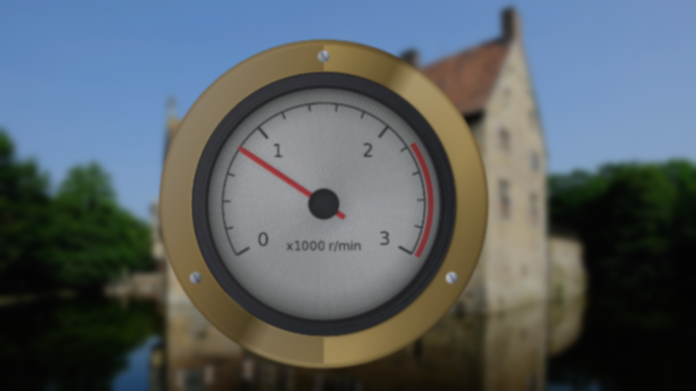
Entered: 800 rpm
